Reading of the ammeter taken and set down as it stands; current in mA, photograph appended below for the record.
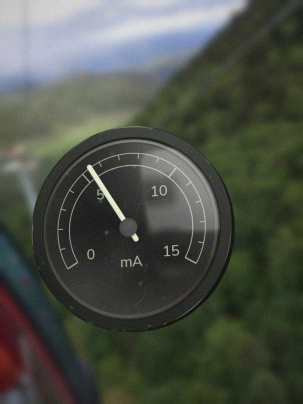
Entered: 5.5 mA
